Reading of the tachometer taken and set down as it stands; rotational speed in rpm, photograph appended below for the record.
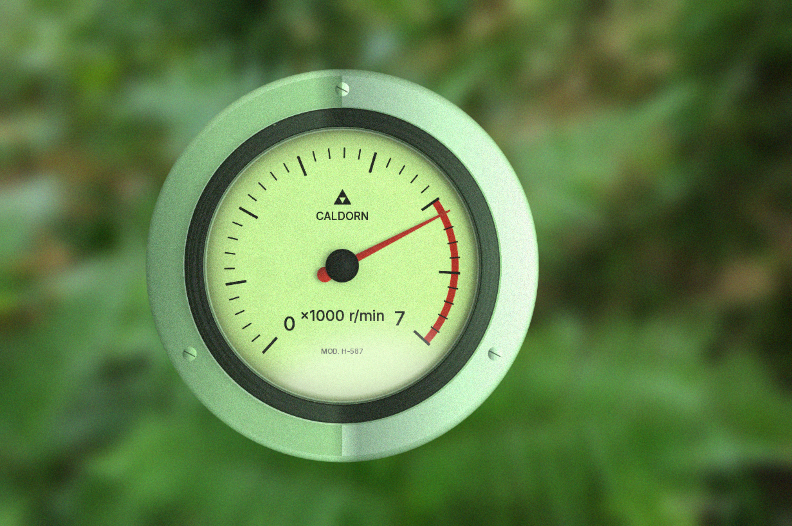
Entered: 5200 rpm
